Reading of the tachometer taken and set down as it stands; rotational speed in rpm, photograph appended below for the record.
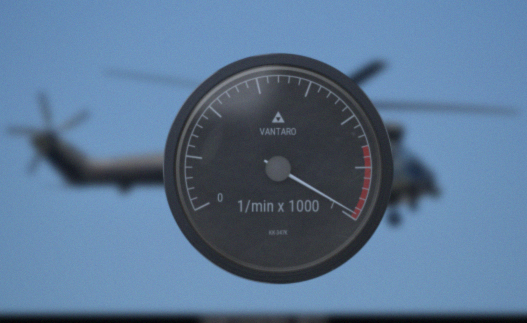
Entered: 6900 rpm
